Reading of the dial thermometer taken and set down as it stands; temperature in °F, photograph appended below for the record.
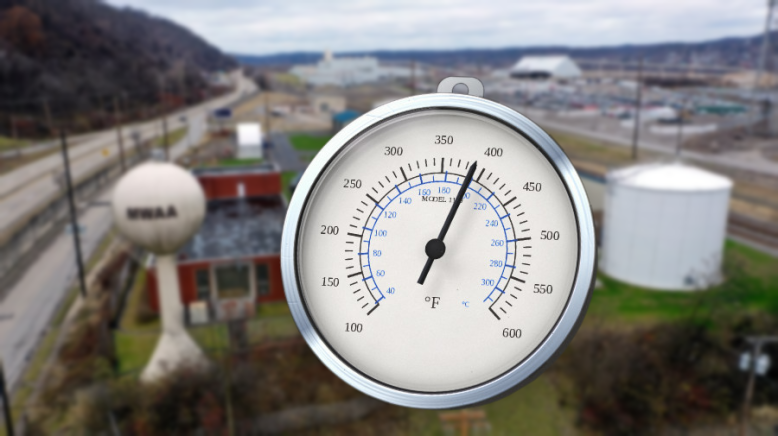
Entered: 390 °F
